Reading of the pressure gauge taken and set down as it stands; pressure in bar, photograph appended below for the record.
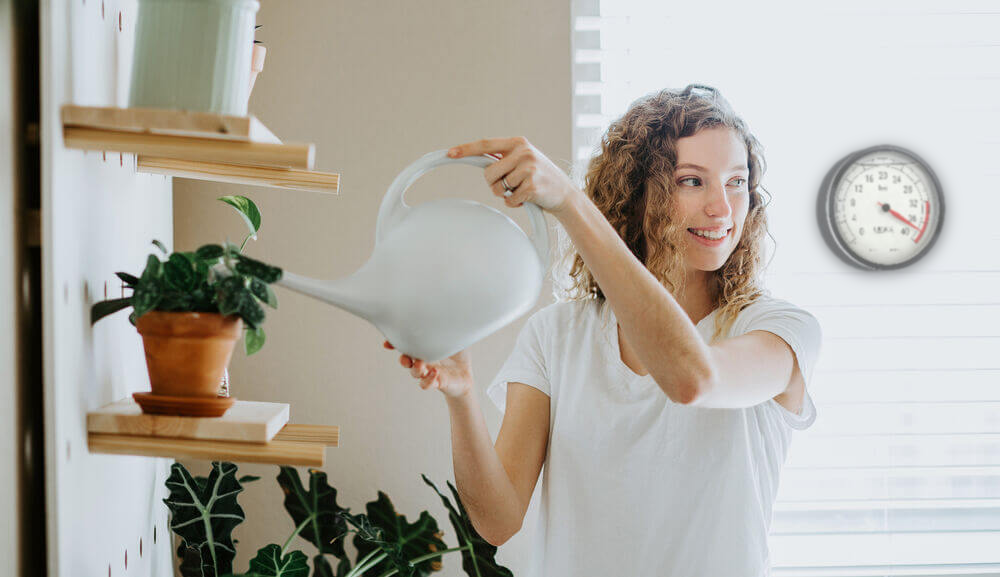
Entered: 38 bar
